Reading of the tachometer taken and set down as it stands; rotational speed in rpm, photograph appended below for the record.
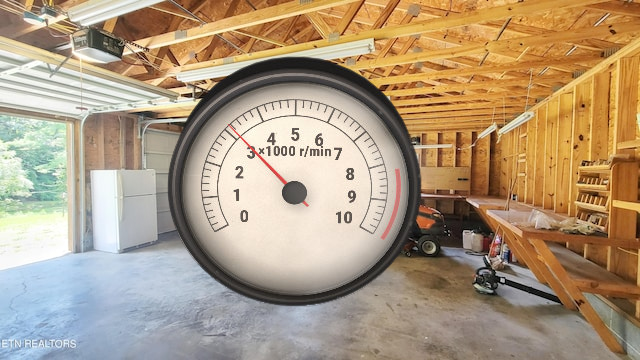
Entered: 3200 rpm
